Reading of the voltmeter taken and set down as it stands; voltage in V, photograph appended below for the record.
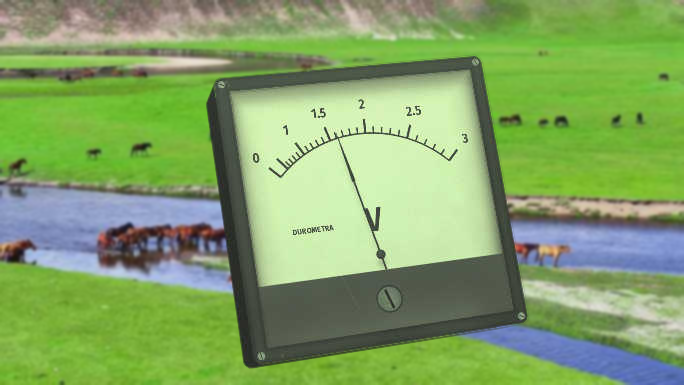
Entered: 1.6 V
